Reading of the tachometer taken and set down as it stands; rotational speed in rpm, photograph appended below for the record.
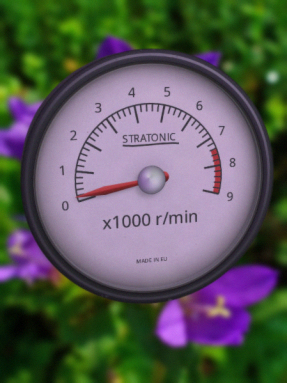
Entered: 200 rpm
